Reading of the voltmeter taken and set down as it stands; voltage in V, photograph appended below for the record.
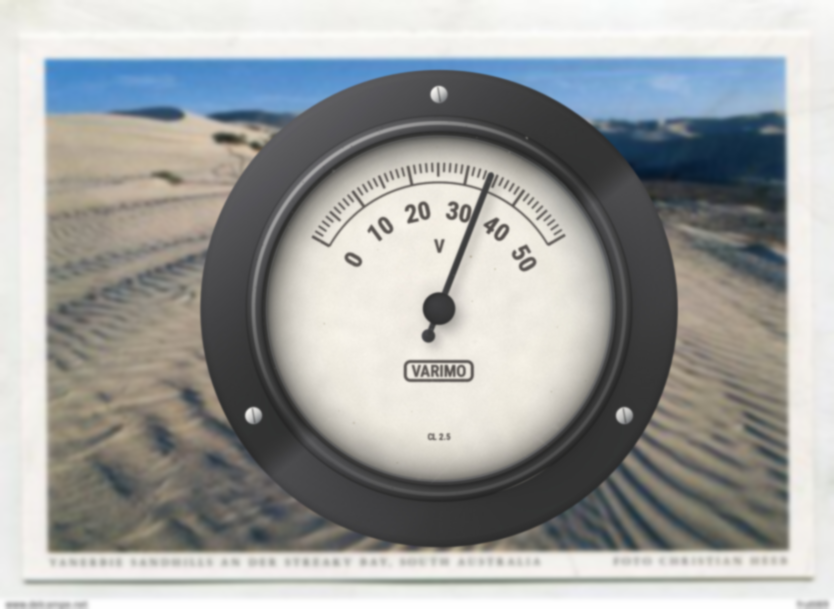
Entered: 34 V
